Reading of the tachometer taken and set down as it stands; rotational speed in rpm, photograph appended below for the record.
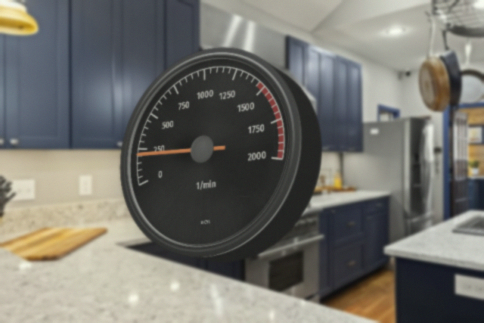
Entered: 200 rpm
